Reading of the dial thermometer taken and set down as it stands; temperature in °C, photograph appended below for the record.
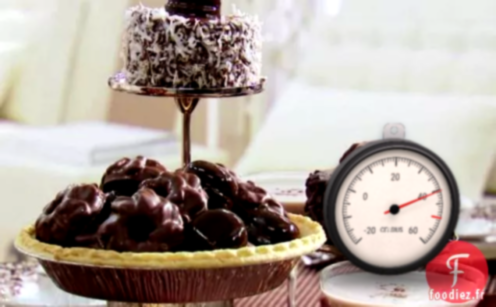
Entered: 40 °C
